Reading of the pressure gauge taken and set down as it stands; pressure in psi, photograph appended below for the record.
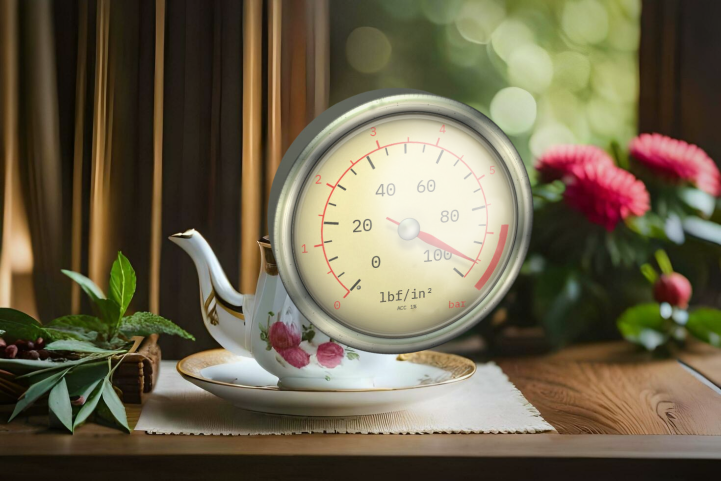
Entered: 95 psi
